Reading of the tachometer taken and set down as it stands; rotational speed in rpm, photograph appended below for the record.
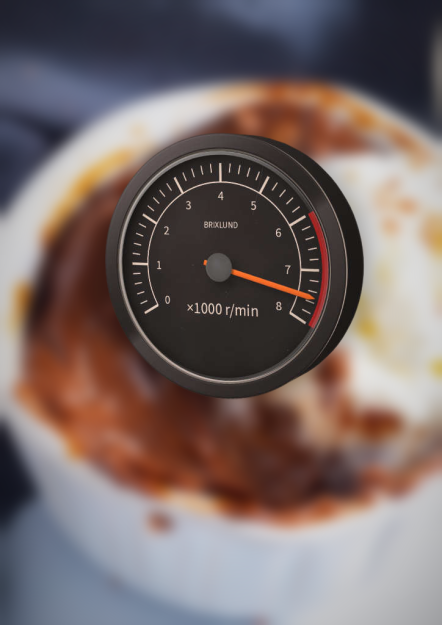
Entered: 7500 rpm
